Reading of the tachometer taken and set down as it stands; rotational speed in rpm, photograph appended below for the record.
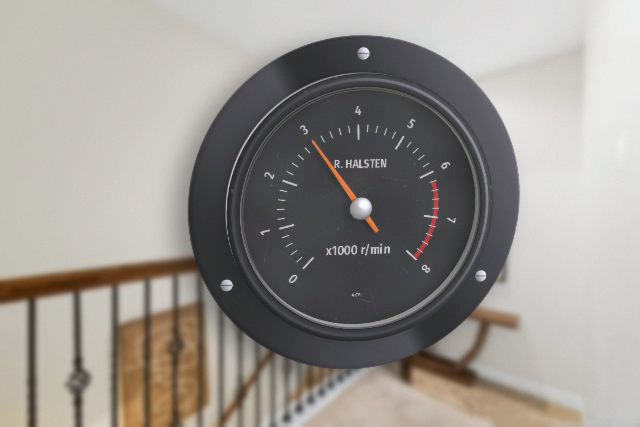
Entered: 3000 rpm
